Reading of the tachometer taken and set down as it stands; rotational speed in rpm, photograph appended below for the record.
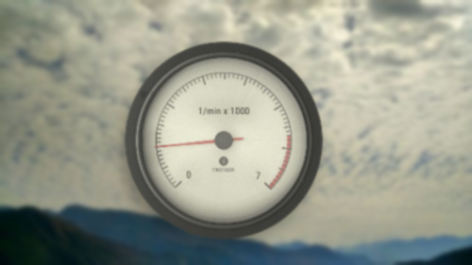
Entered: 1000 rpm
